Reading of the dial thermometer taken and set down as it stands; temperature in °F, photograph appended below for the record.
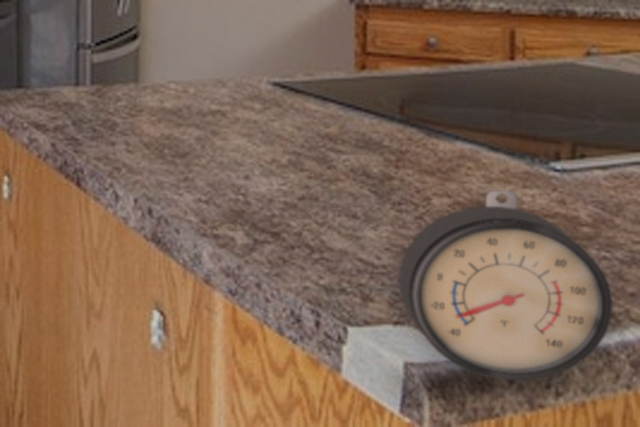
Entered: -30 °F
